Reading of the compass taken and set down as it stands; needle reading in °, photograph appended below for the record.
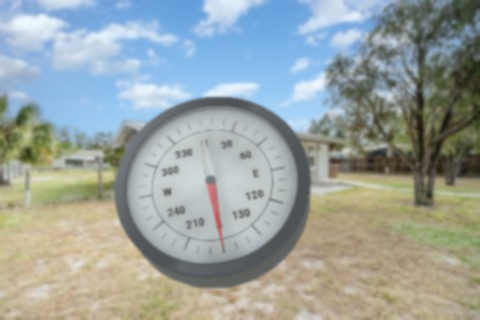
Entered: 180 °
